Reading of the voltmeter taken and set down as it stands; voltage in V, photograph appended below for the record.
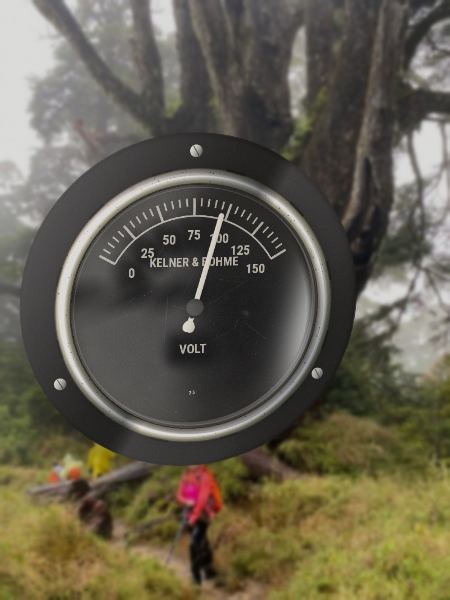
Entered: 95 V
